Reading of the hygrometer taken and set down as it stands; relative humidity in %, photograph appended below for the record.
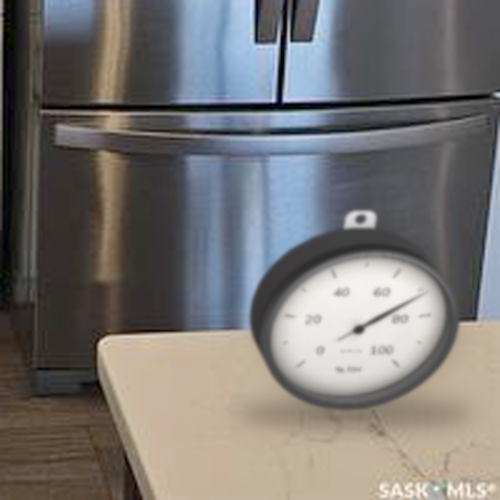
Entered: 70 %
